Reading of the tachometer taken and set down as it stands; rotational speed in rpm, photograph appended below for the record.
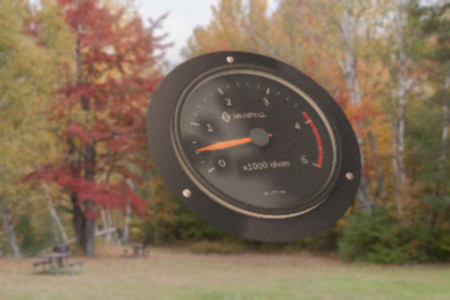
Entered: 400 rpm
